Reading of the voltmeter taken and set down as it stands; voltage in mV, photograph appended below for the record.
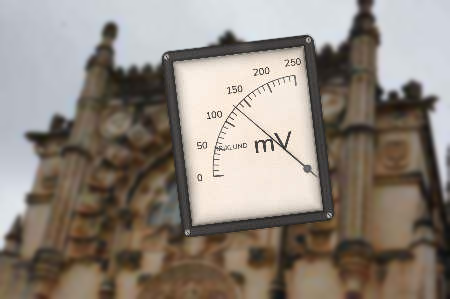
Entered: 130 mV
